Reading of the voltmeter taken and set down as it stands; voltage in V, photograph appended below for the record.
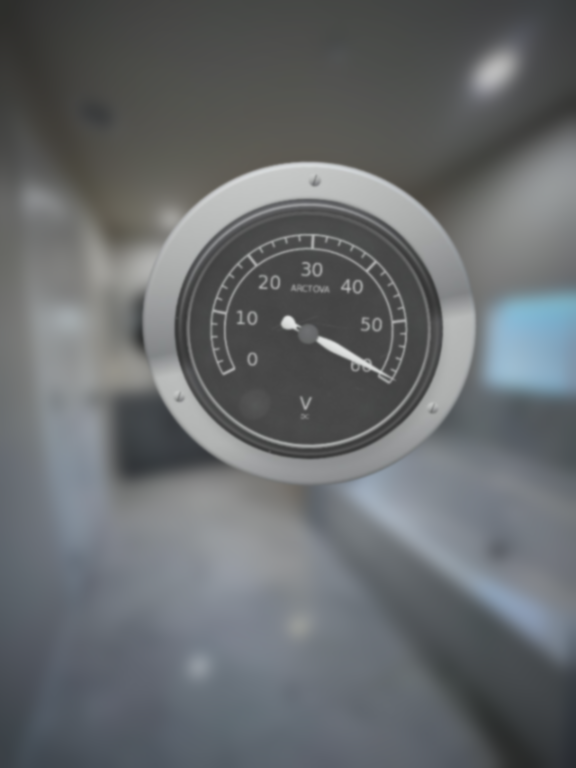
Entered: 59 V
